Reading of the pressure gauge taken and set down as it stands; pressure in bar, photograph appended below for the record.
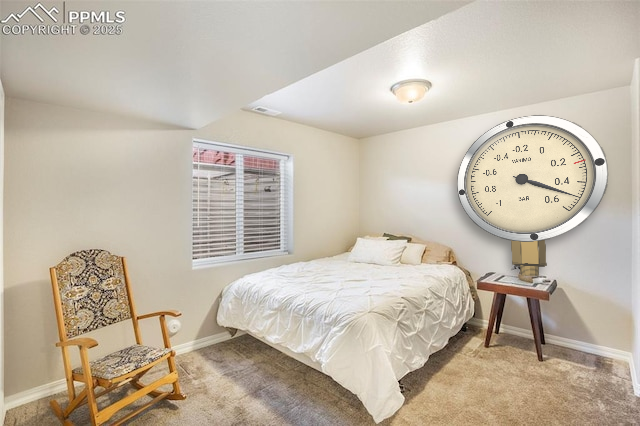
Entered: 0.5 bar
